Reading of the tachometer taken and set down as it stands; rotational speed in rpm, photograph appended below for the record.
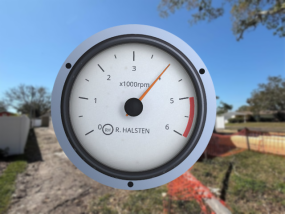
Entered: 4000 rpm
